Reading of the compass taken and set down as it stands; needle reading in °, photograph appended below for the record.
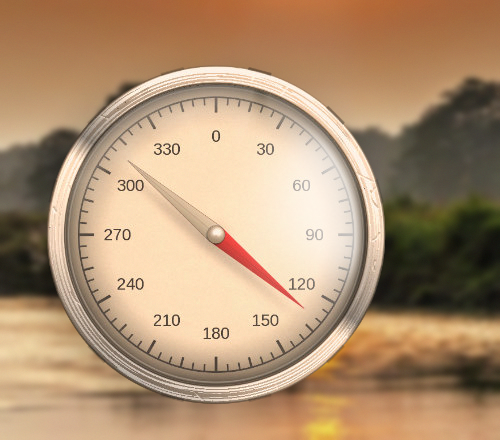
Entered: 130 °
